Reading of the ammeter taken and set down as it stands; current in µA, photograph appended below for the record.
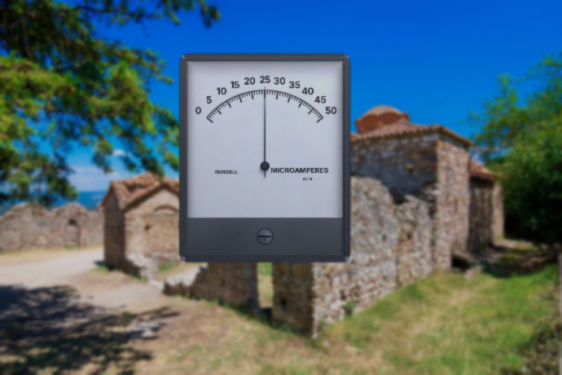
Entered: 25 µA
